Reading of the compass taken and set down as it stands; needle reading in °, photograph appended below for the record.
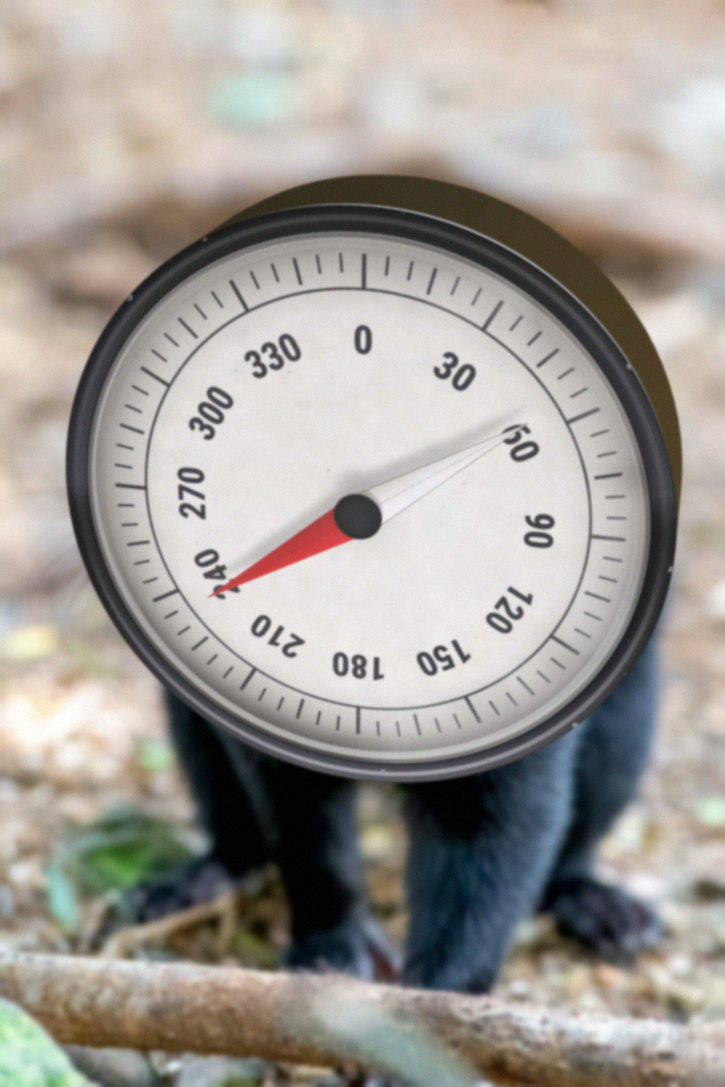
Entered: 235 °
